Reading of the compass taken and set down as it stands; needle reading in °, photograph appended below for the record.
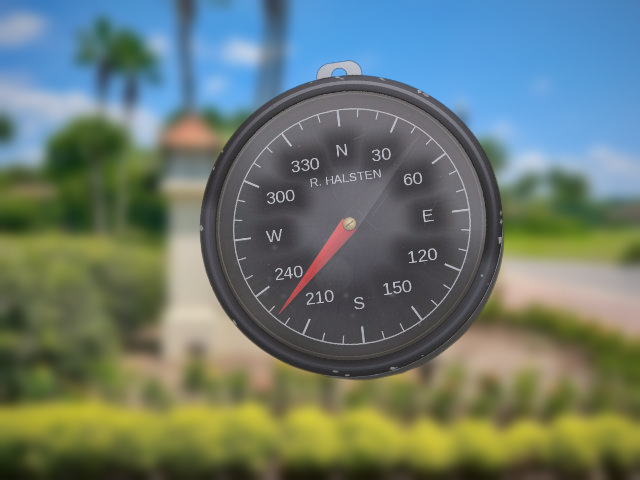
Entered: 225 °
